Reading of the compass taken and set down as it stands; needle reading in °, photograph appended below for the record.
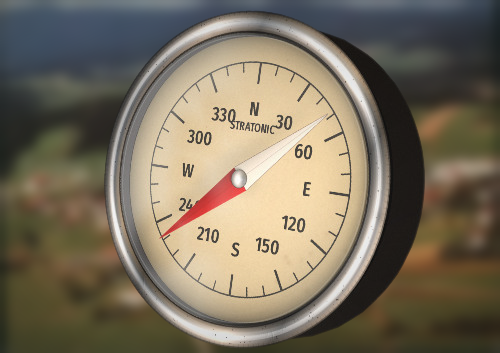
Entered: 230 °
